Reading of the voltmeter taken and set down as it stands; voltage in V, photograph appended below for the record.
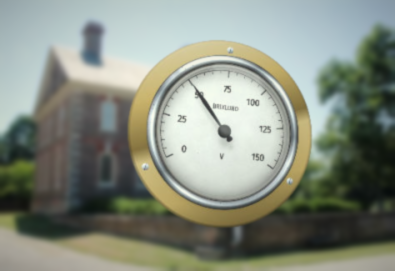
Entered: 50 V
